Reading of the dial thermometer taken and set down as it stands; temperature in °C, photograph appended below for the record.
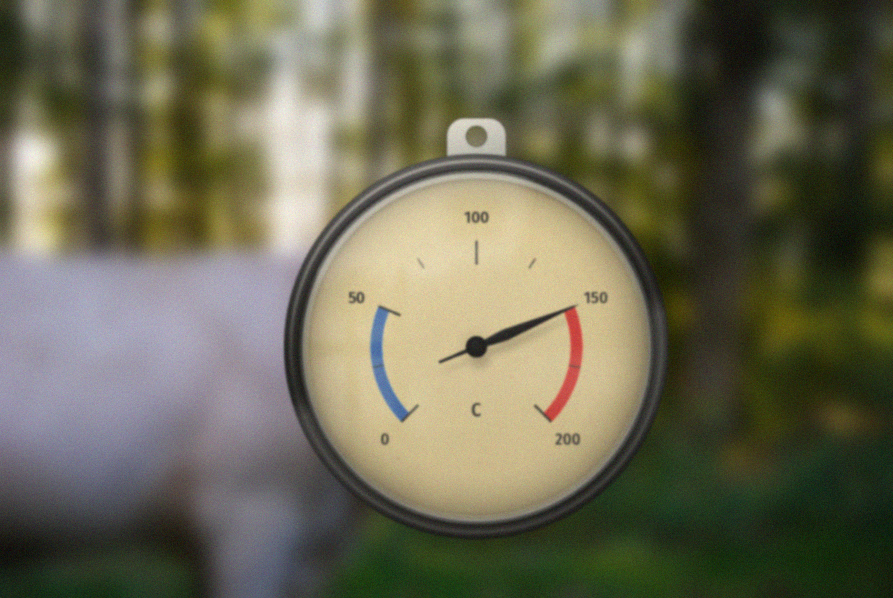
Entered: 150 °C
